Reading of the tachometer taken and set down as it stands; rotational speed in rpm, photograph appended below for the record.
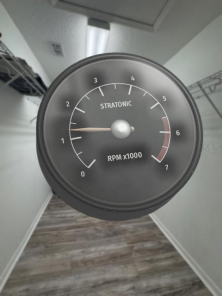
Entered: 1250 rpm
